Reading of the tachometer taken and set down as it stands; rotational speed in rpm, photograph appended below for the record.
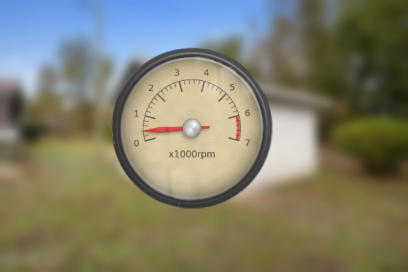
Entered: 400 rpm
